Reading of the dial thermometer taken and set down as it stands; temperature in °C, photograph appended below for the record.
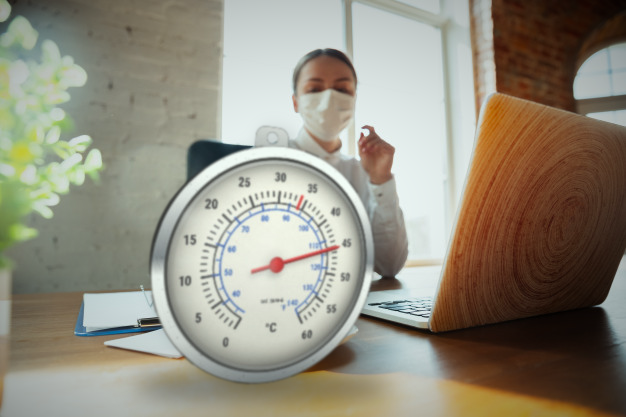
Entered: 45 °C
